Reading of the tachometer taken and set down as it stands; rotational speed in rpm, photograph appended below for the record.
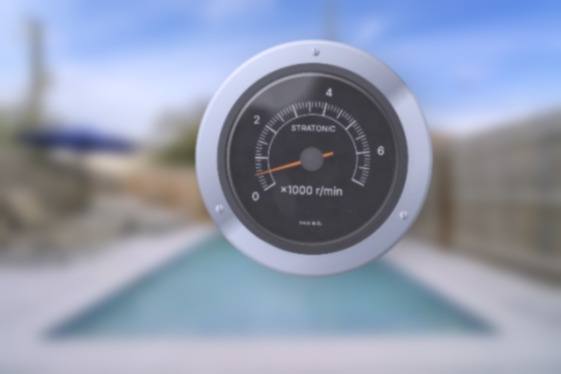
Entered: 500 rpm
